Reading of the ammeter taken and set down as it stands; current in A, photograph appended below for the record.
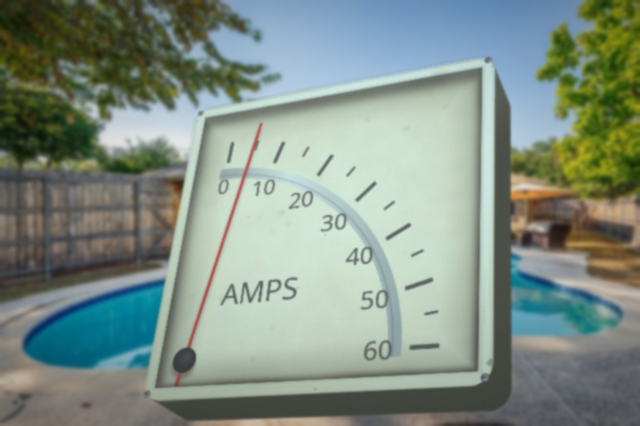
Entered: 5 A
